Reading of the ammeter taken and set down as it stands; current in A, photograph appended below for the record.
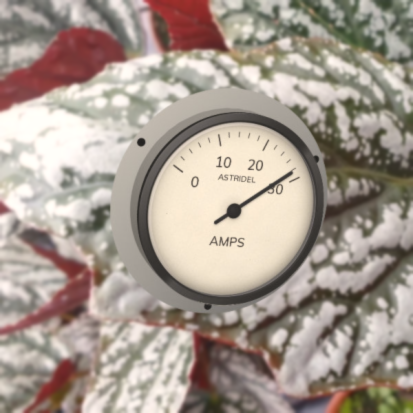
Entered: 28 A
